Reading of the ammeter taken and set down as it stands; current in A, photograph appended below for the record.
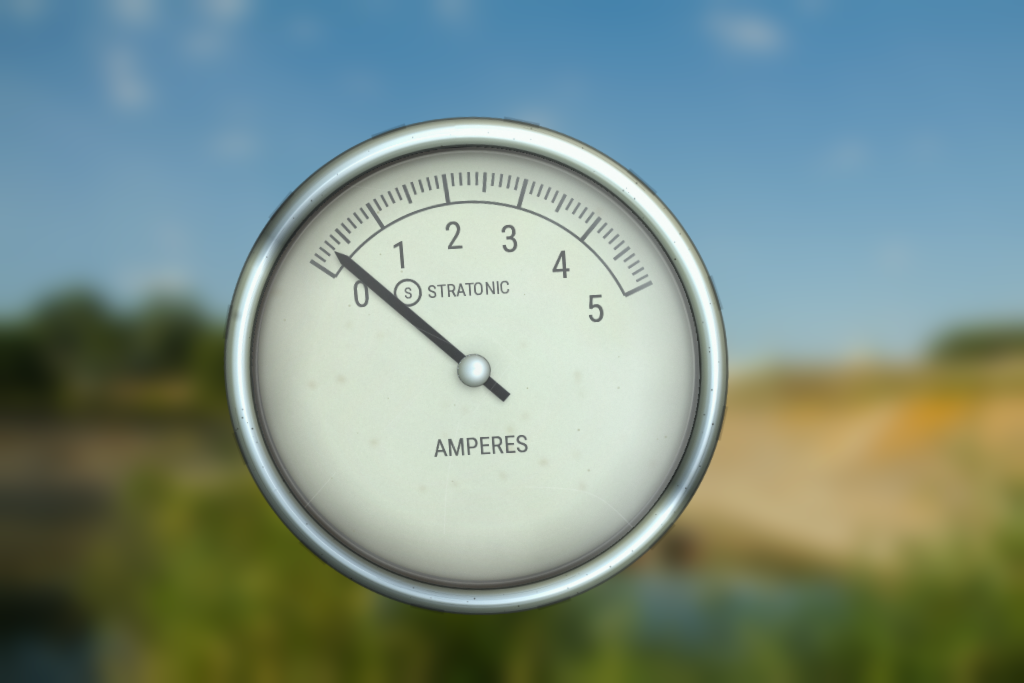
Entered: 0.3 A
